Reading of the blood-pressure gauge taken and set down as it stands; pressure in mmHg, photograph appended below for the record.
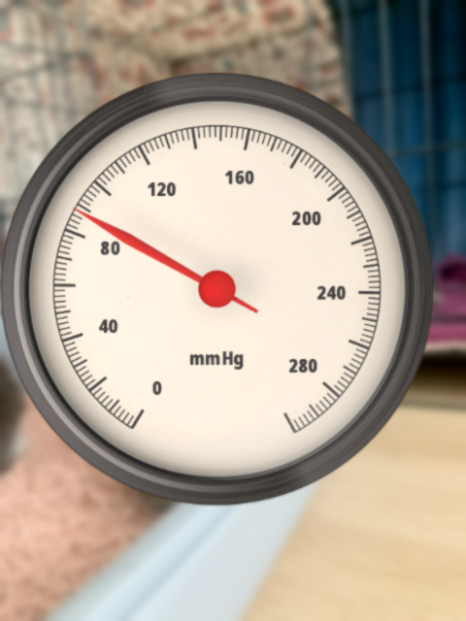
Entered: 88 mmHg
